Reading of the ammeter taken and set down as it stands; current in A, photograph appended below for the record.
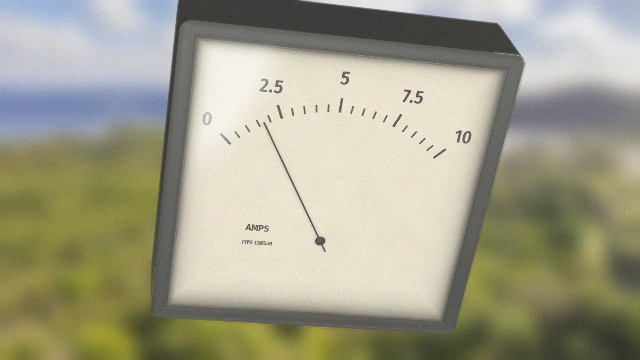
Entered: 1.75 A
